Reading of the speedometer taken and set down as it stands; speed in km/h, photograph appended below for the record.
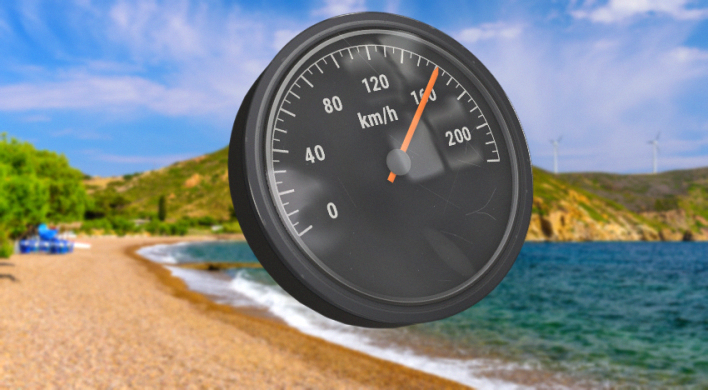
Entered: 160 km/h
